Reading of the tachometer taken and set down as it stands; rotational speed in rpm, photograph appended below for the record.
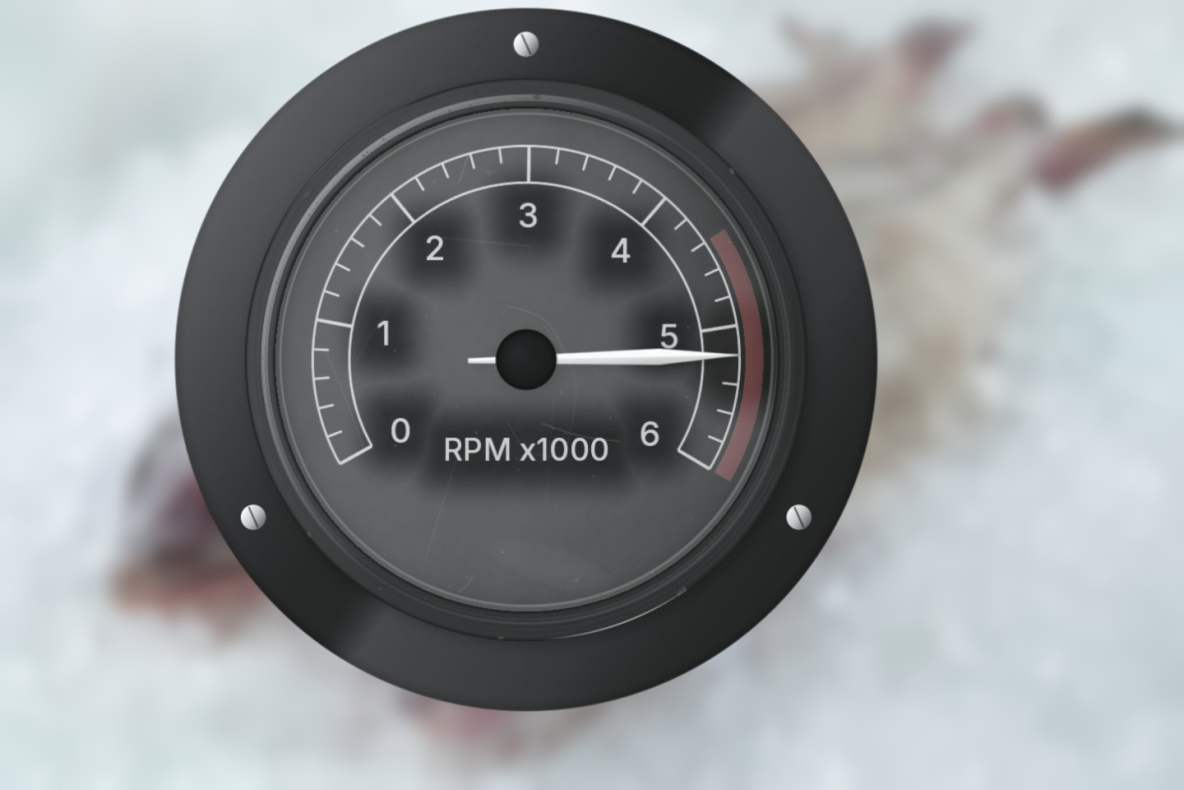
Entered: 5200 rpm
